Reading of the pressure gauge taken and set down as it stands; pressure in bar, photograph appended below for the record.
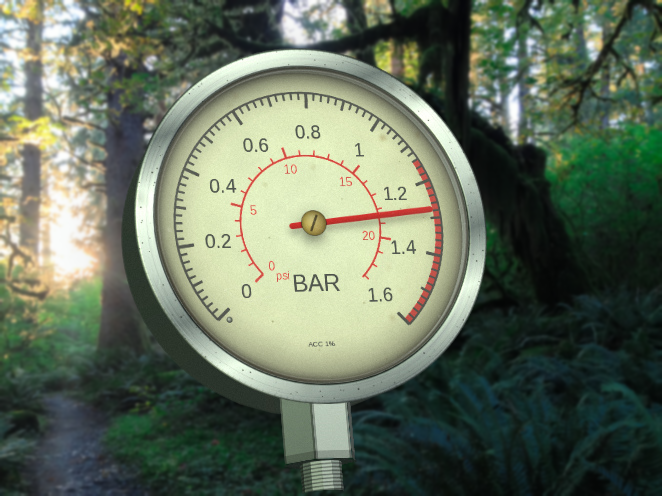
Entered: 1.28 bar
